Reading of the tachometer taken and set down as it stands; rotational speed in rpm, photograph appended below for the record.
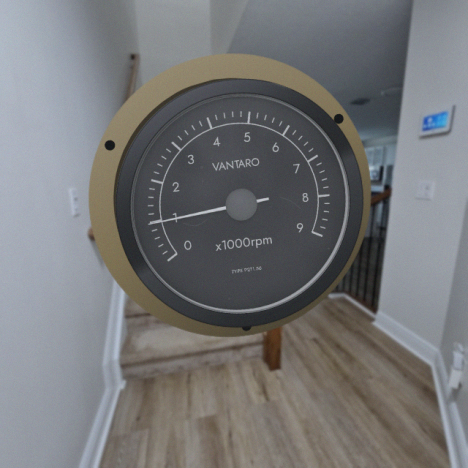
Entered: 1000 rpm
